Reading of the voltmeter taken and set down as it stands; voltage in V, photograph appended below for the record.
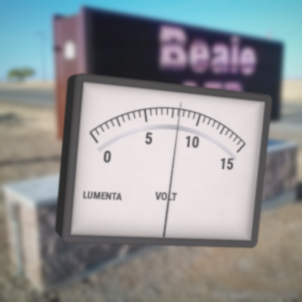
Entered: 8 V
